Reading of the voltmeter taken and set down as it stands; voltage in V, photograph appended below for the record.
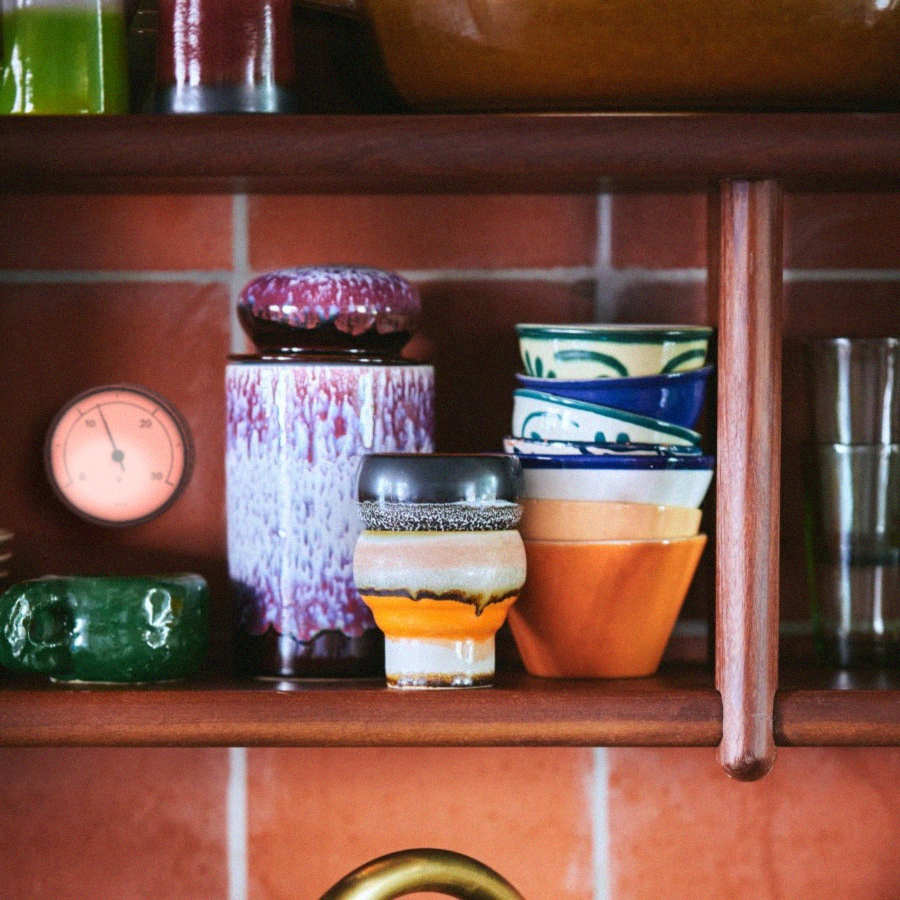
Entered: 12.5 V
